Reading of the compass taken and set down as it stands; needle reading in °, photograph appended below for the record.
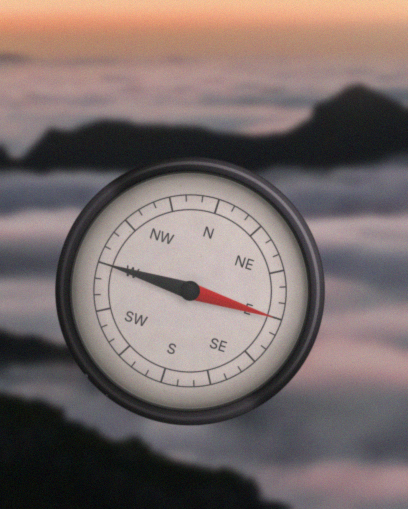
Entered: 90 °
